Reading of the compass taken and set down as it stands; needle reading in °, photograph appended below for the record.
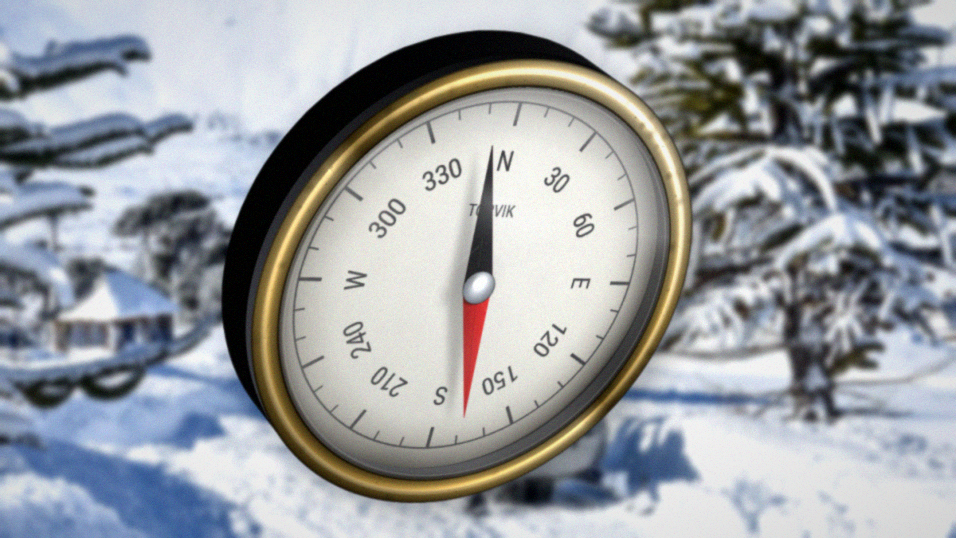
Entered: 170 °
